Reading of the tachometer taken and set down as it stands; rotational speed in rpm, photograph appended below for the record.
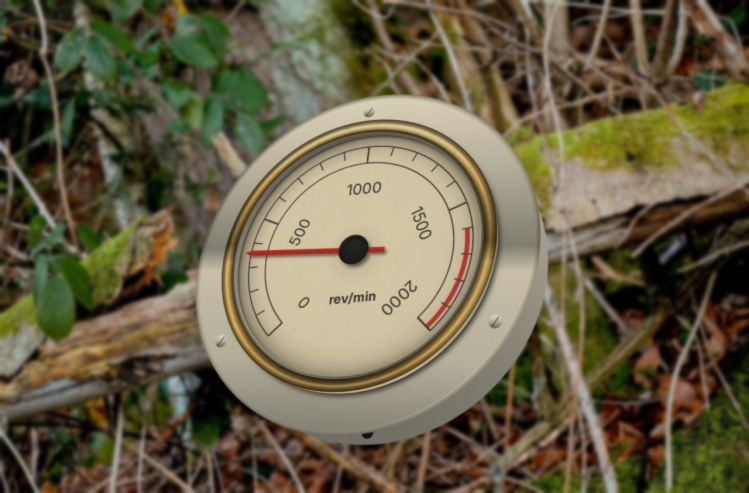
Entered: 350 rpm
